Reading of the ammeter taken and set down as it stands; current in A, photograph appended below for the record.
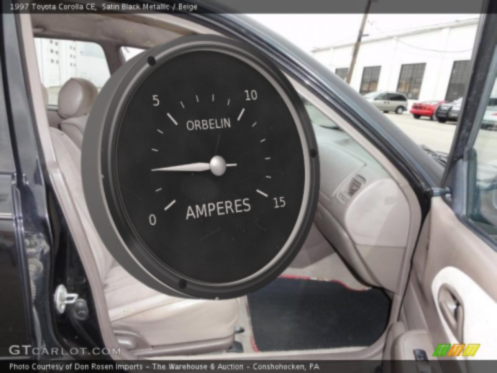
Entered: 2 A
